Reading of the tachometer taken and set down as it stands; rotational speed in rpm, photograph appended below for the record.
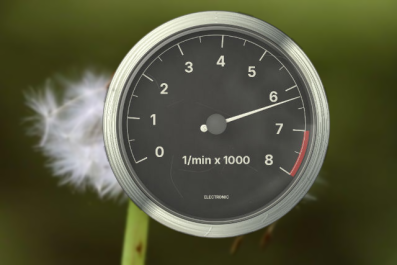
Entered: 6250 rpm
